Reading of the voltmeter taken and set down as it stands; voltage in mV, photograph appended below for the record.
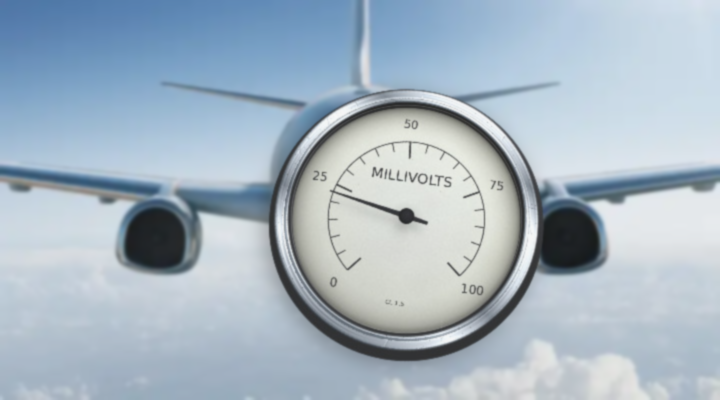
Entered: 22.5 mV
